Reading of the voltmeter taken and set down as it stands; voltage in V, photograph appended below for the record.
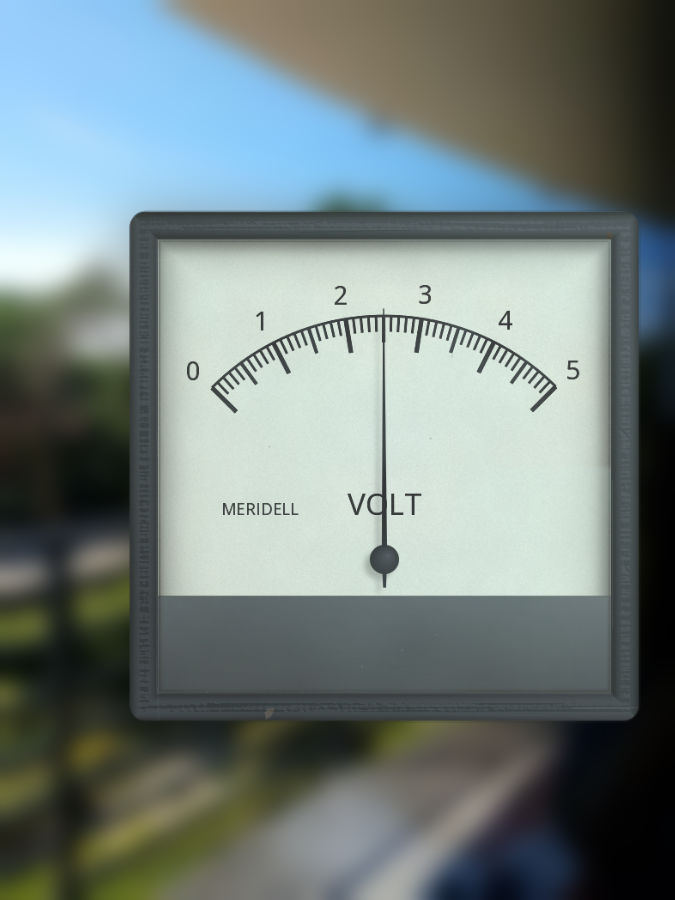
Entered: 2.5 V
